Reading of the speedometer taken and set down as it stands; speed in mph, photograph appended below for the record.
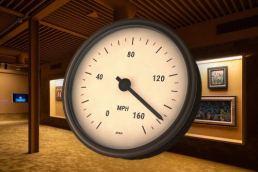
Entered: 147.5 mph
